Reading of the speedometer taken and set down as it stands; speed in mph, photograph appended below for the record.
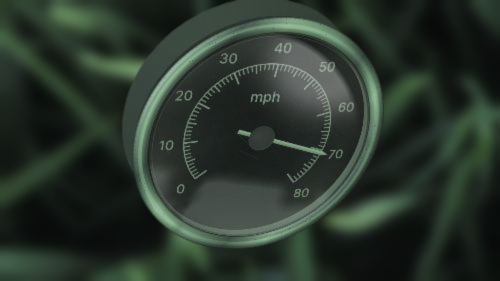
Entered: 70 mph
